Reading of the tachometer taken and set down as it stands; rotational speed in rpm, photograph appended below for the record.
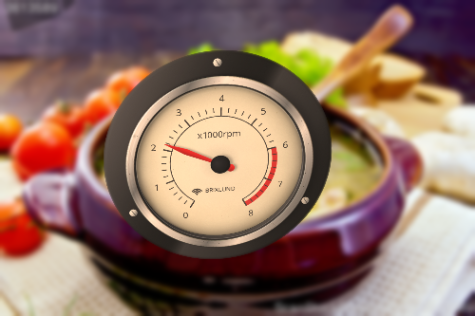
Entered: 2200 rpm
